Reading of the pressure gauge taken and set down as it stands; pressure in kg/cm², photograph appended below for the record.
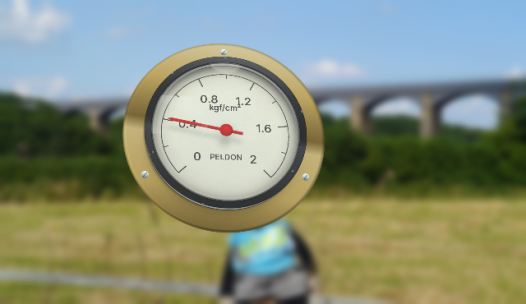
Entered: 0.4 kg/cm²
